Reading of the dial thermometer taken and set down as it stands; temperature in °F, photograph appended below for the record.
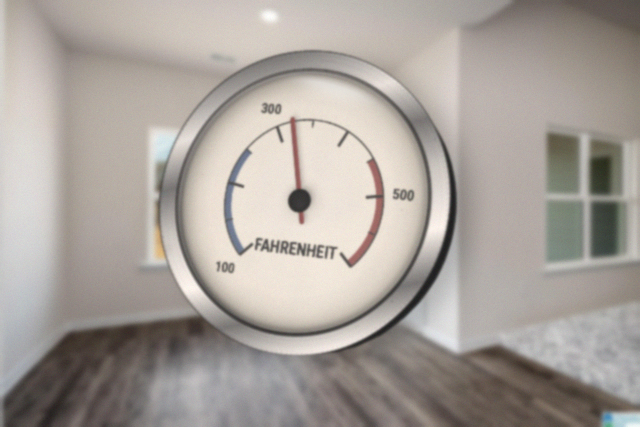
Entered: 325 °F
